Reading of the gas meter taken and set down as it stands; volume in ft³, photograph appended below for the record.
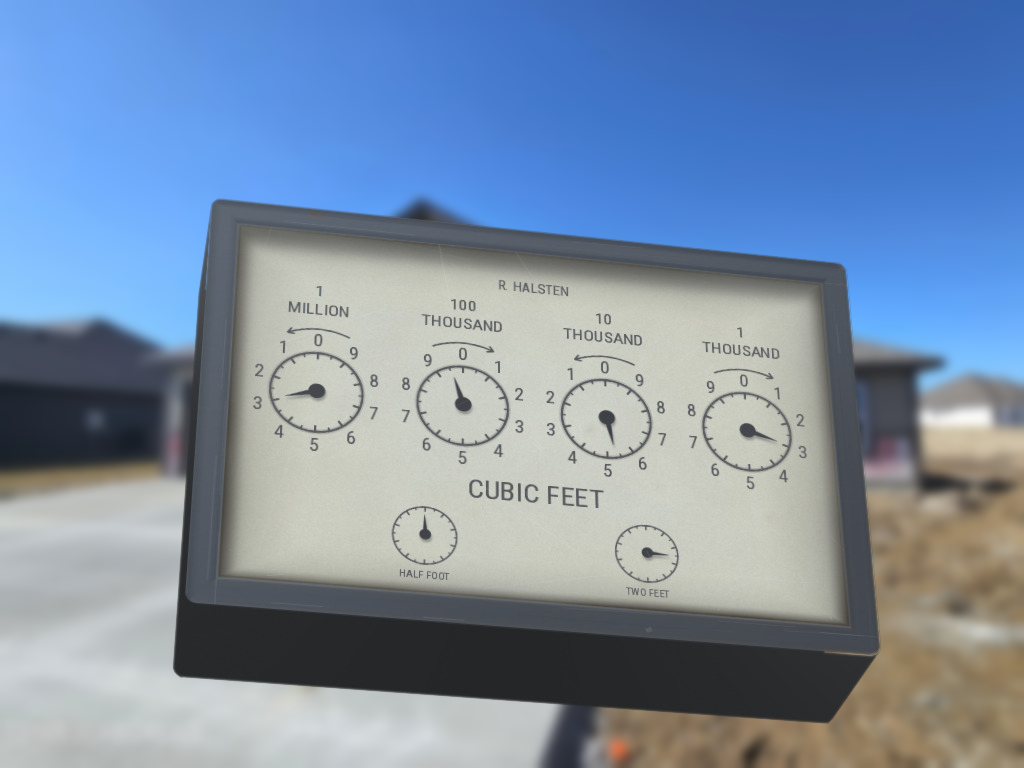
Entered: 295300 ft³
